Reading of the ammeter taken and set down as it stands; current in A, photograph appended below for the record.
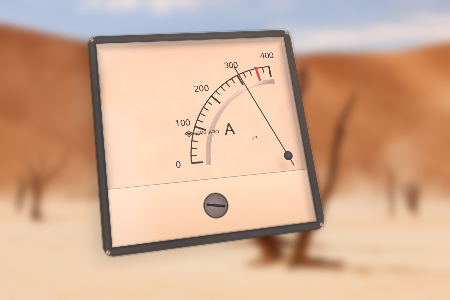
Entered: 300 A
